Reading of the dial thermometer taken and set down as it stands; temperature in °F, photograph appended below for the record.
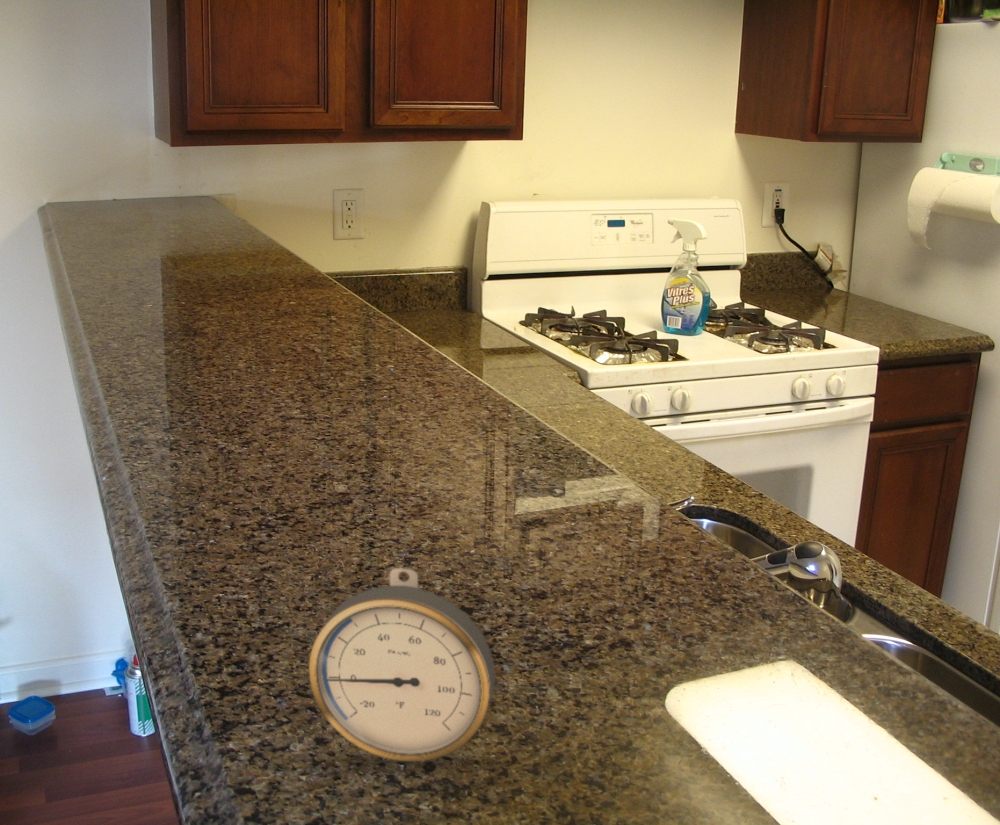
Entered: 0 °F
